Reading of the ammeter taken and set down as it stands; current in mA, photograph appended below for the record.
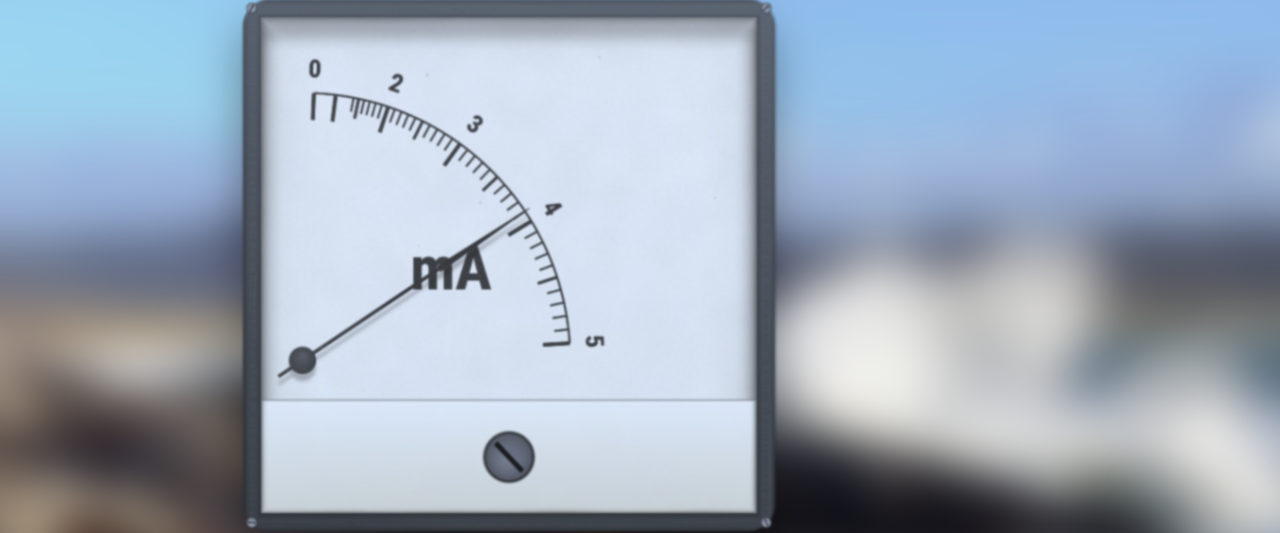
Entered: 3.9 mA
